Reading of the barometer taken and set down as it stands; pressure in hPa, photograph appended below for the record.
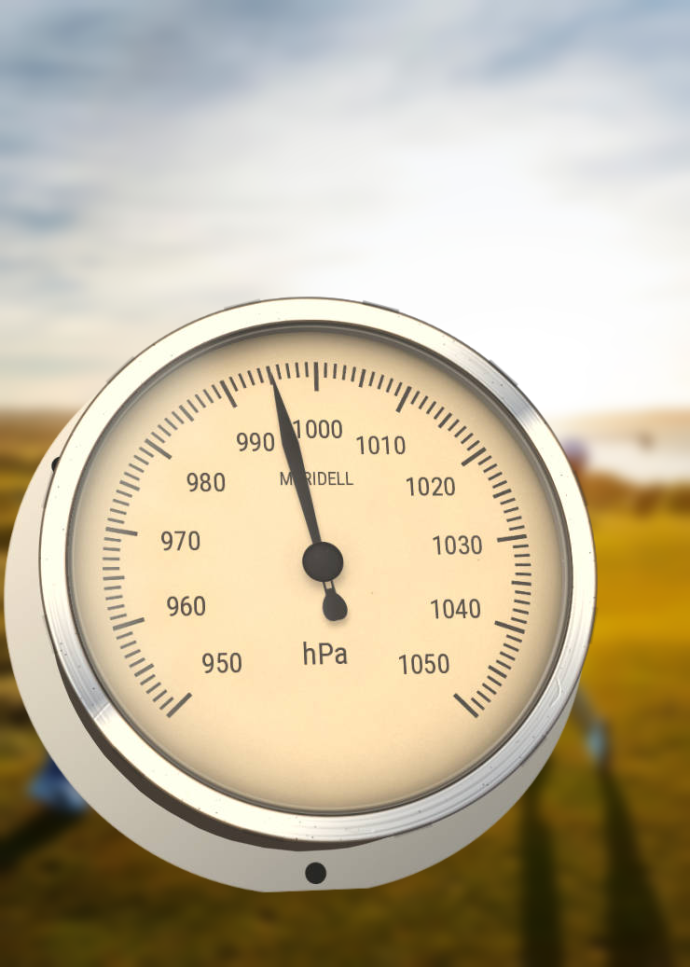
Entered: 995 hPa
